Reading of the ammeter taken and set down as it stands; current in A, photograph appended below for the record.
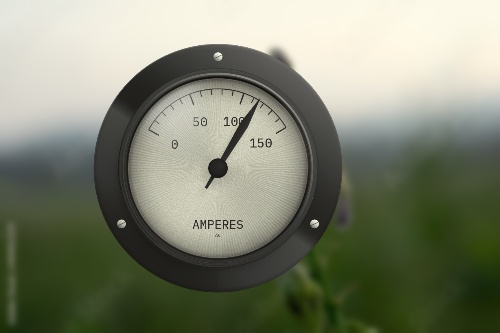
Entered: 115 A
